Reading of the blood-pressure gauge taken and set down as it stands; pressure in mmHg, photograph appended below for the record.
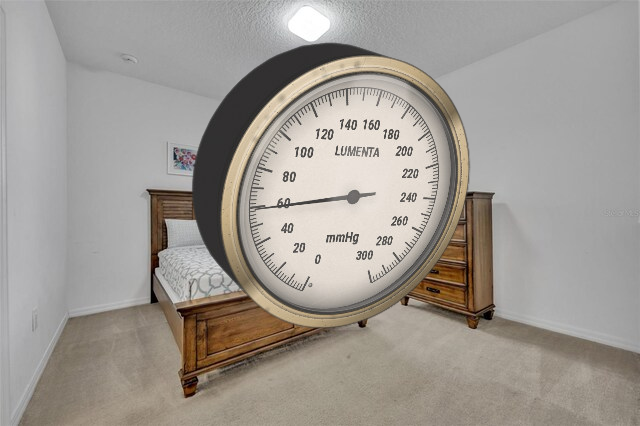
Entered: 60 mmHg
